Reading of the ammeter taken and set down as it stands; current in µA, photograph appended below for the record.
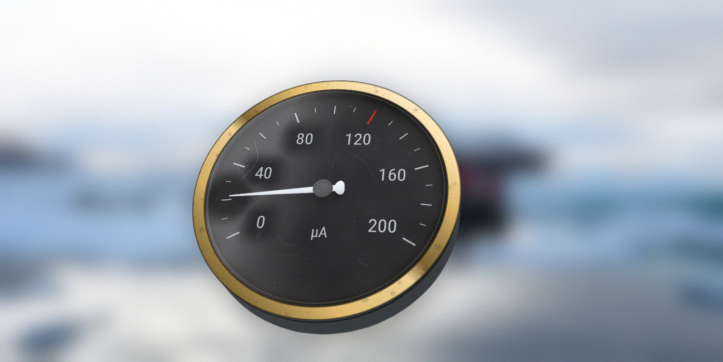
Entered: 20 µA
